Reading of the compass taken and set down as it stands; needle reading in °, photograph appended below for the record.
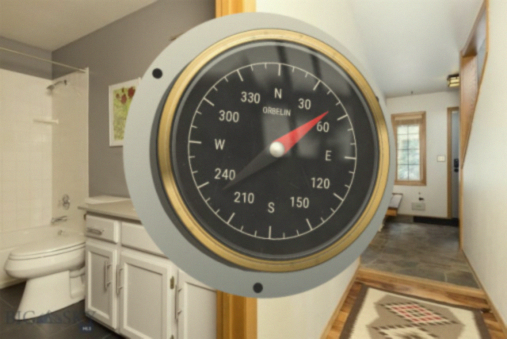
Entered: 50 °
